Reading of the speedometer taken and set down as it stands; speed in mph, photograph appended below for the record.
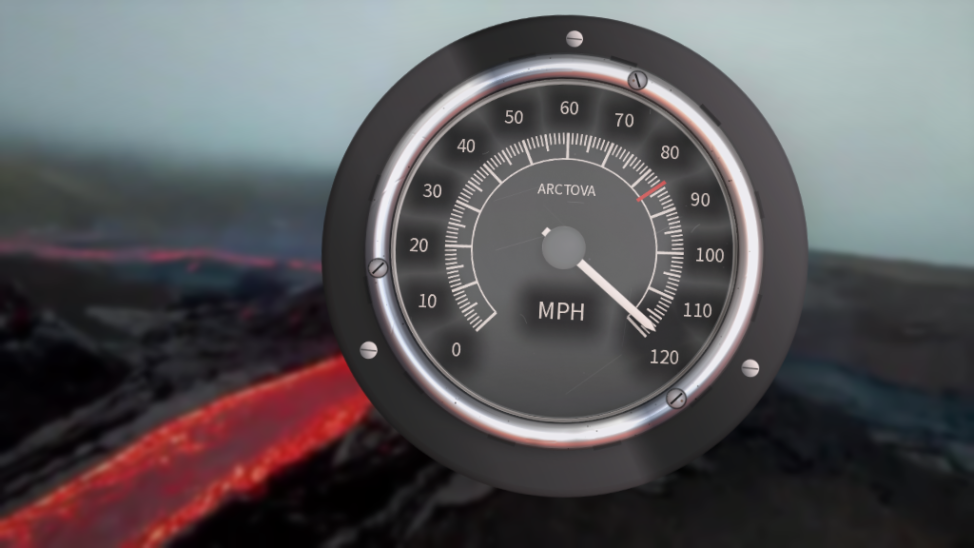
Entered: 118 mph
